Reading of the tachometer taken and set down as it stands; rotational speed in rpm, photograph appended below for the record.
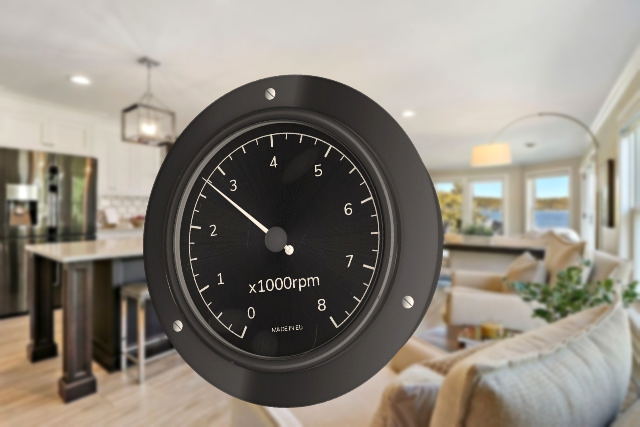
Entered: 2750 rpm
